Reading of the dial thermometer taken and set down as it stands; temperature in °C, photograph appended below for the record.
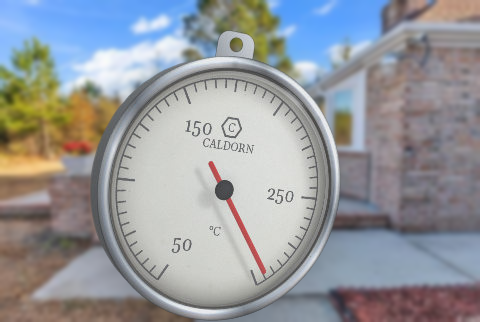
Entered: 295 °C
